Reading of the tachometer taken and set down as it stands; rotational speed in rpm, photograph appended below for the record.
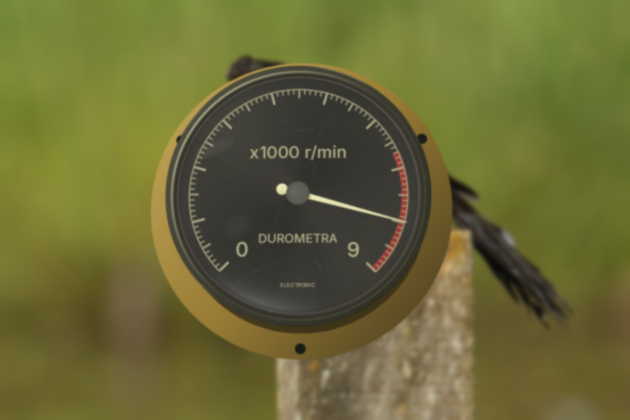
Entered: 8000 rpm
